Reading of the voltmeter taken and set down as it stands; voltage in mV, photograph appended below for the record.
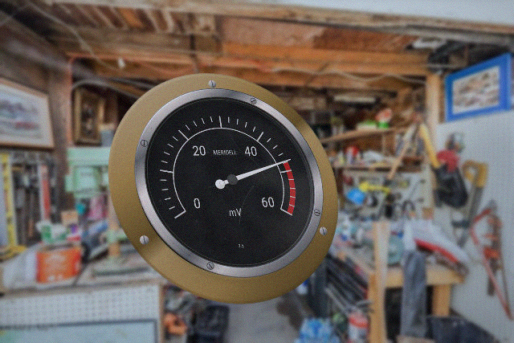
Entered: 48 mV
